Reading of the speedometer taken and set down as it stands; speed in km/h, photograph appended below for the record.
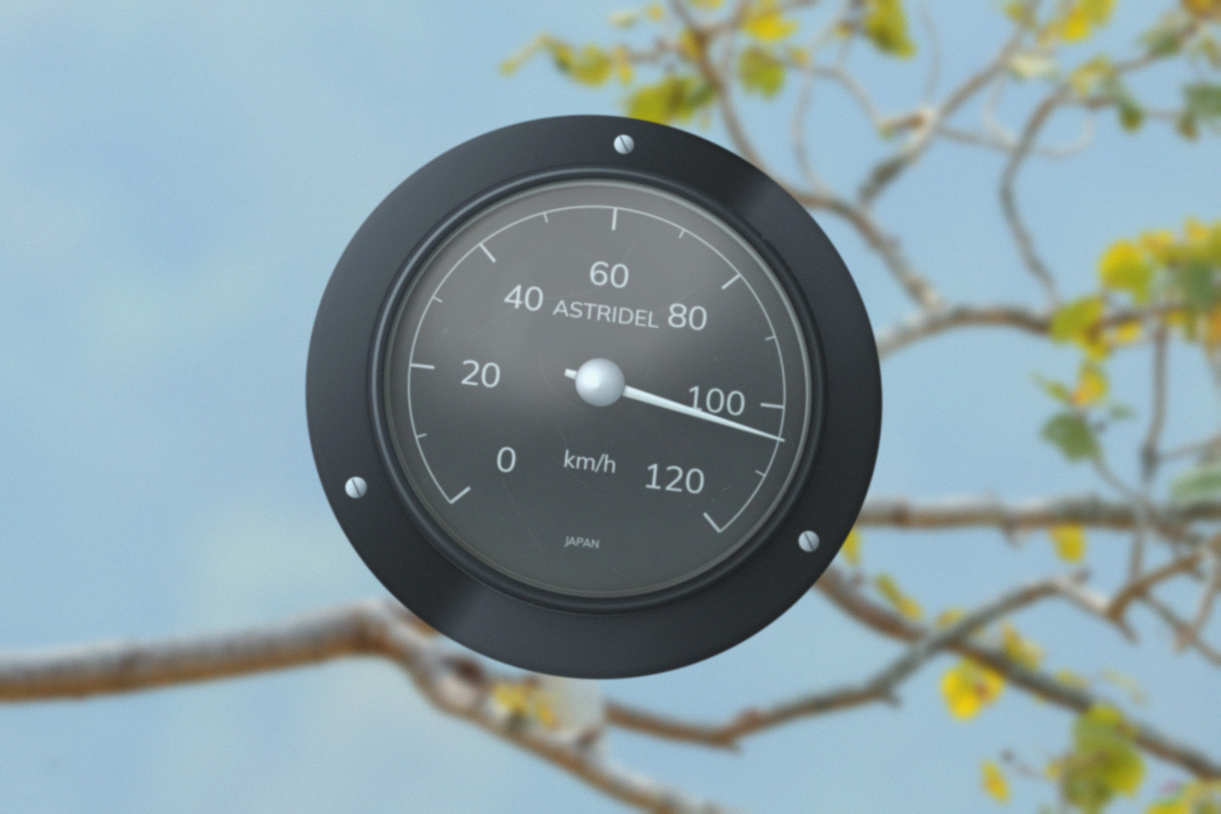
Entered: 105 km/h
